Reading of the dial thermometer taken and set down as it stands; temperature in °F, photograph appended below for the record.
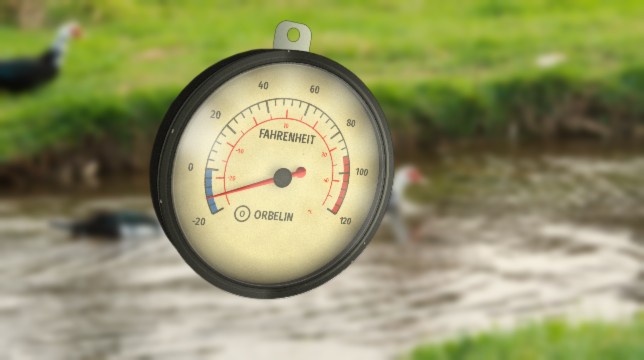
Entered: -12 °F
